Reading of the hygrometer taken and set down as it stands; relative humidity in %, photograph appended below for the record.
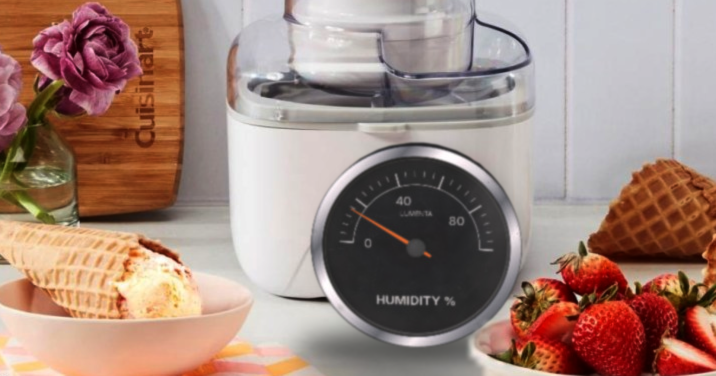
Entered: 16 %
